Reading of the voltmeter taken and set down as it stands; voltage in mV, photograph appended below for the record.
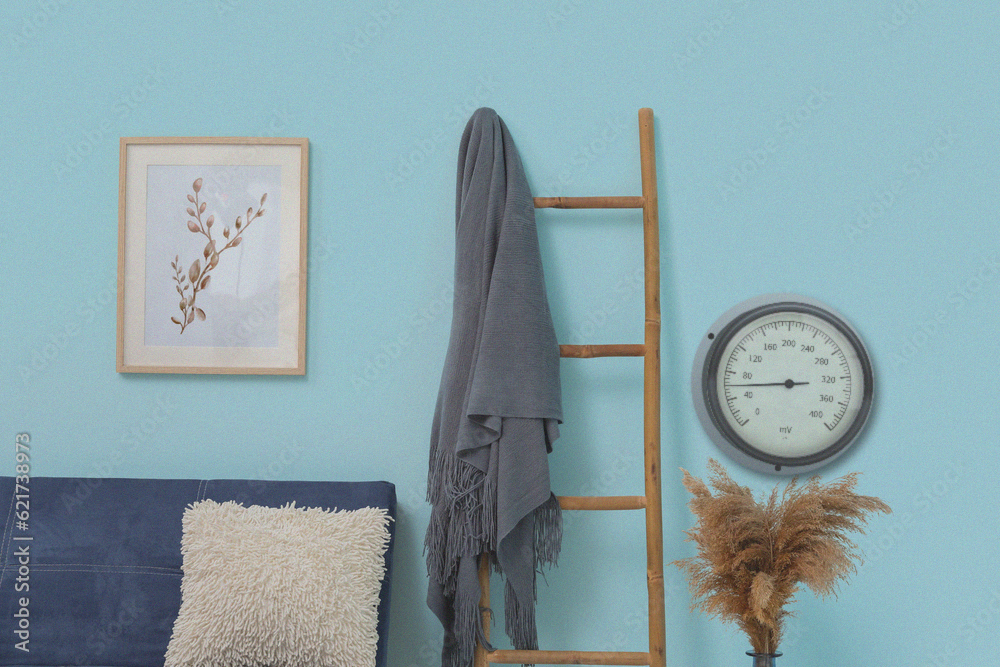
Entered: 60 mV
